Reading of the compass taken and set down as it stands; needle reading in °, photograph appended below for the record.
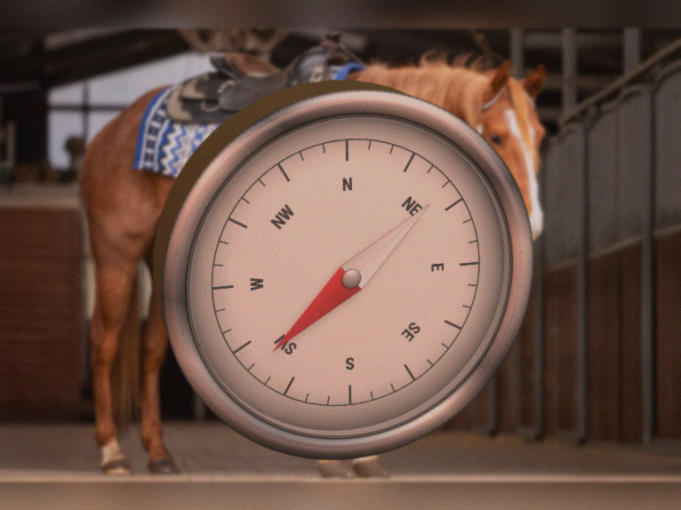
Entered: 230 °
